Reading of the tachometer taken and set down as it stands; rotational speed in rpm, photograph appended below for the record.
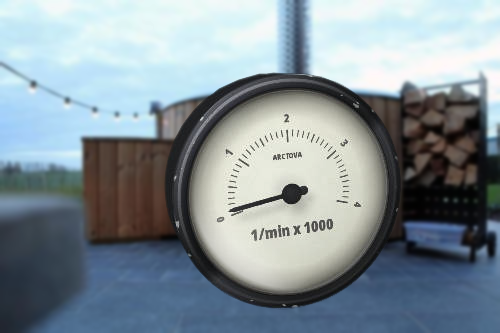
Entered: 100 rpm
